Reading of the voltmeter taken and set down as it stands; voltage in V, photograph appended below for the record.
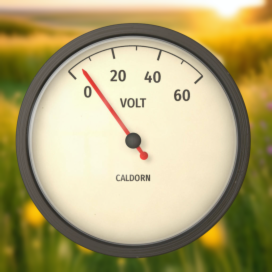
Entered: 5 V
